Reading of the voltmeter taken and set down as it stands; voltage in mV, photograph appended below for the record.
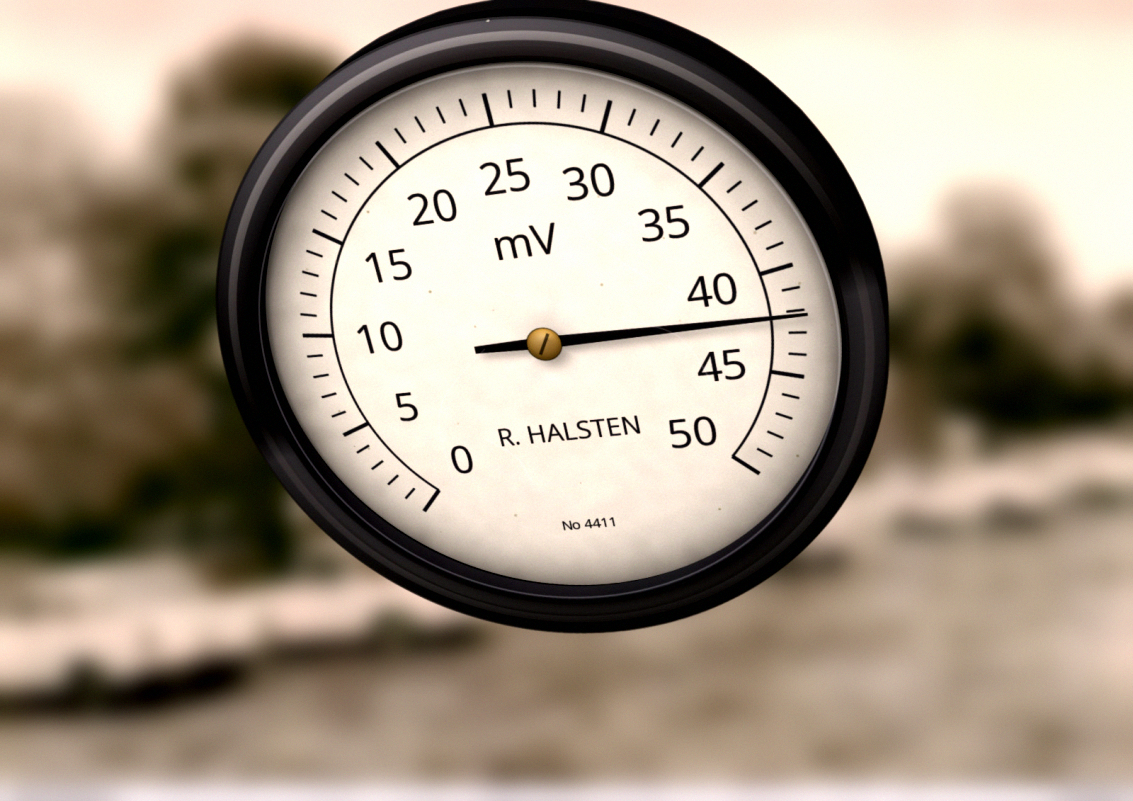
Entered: 42 mV
